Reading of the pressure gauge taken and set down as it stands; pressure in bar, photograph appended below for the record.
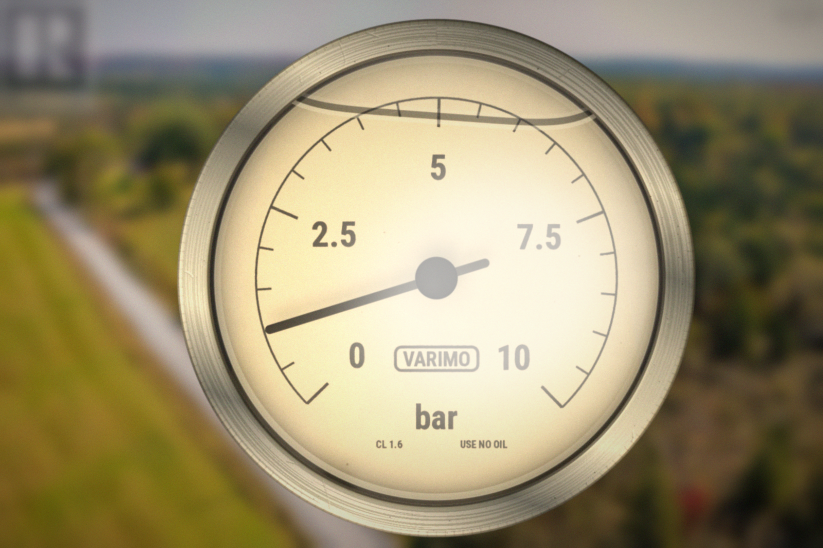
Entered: 1 bar
